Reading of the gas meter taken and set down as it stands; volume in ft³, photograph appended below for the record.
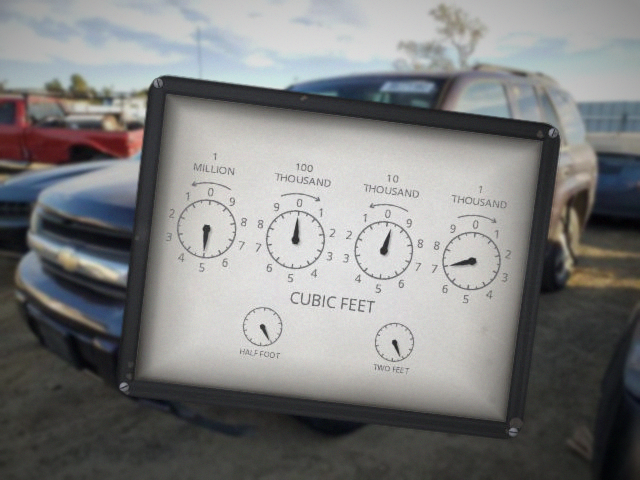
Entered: 499700 ft³
